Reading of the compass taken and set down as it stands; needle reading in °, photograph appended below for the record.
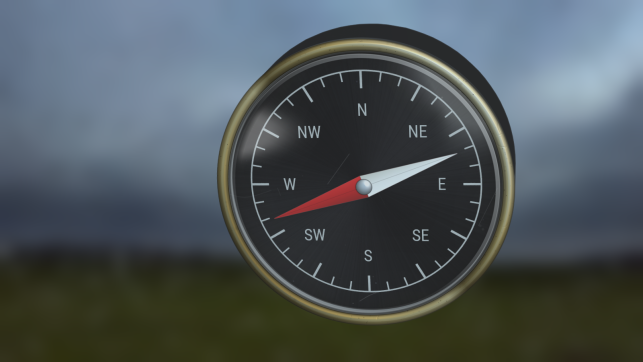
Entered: 250 °
